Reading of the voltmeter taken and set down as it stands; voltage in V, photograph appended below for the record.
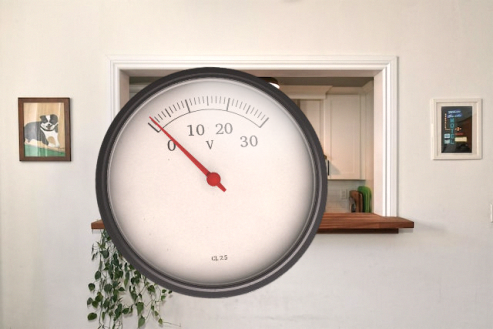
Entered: 1 V
